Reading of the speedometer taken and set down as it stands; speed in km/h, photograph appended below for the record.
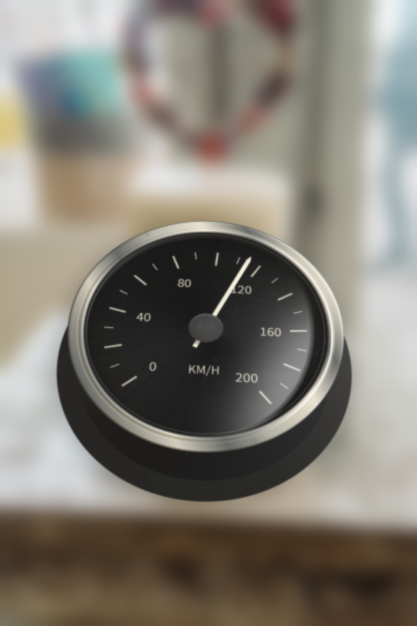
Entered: 115 km/h
